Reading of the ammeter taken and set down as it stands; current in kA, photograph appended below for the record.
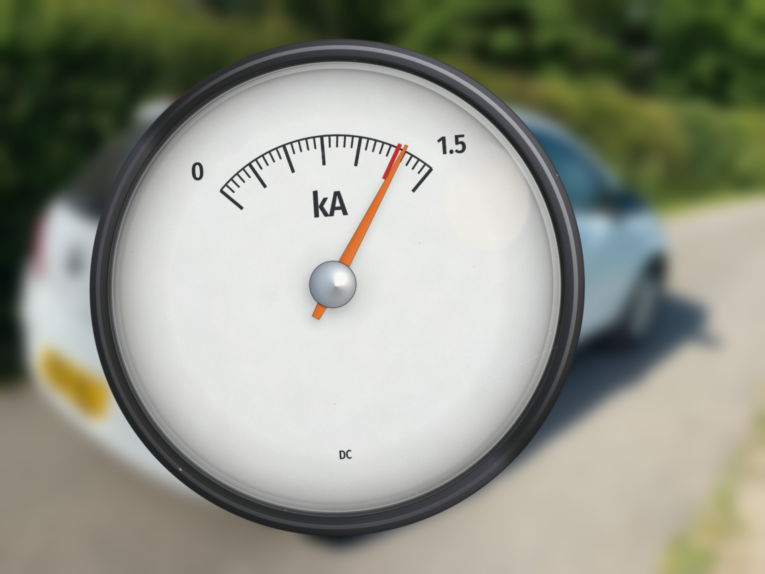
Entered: 1.3 kA
